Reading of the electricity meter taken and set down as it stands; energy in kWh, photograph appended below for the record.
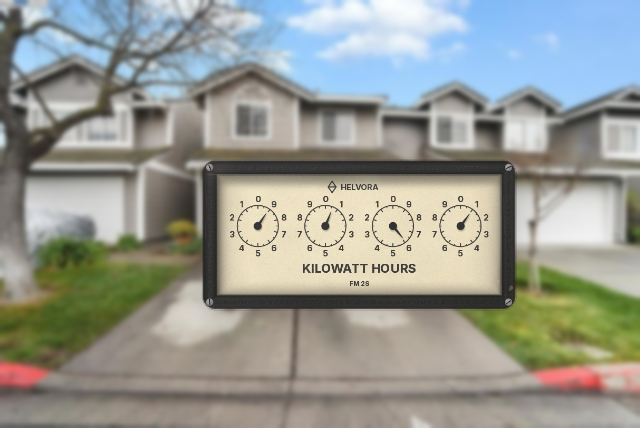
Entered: 9061 kWh
